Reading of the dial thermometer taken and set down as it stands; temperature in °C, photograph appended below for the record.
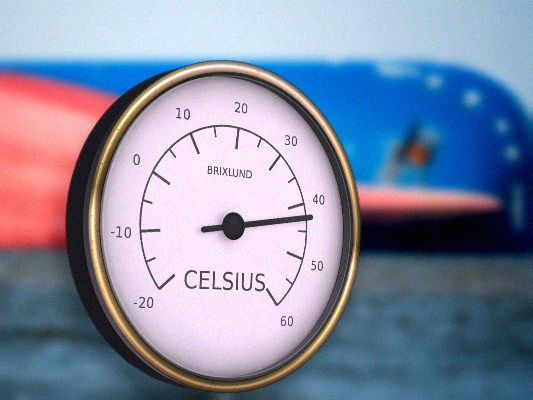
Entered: 42.5 °C
